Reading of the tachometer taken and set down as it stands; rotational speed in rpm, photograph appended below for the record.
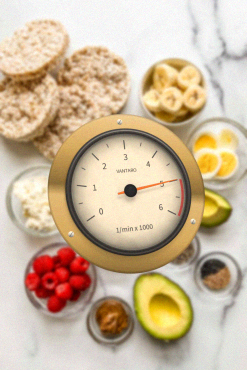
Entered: 5000 rpm
